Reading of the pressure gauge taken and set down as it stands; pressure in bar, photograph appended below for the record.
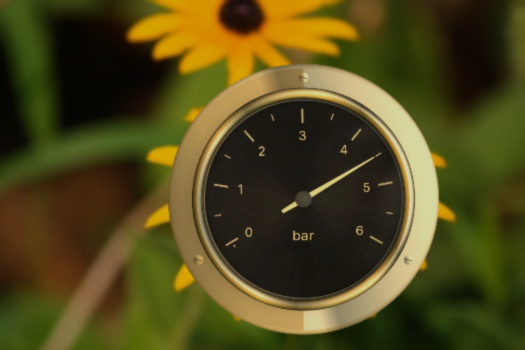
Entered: 4.5 bar
